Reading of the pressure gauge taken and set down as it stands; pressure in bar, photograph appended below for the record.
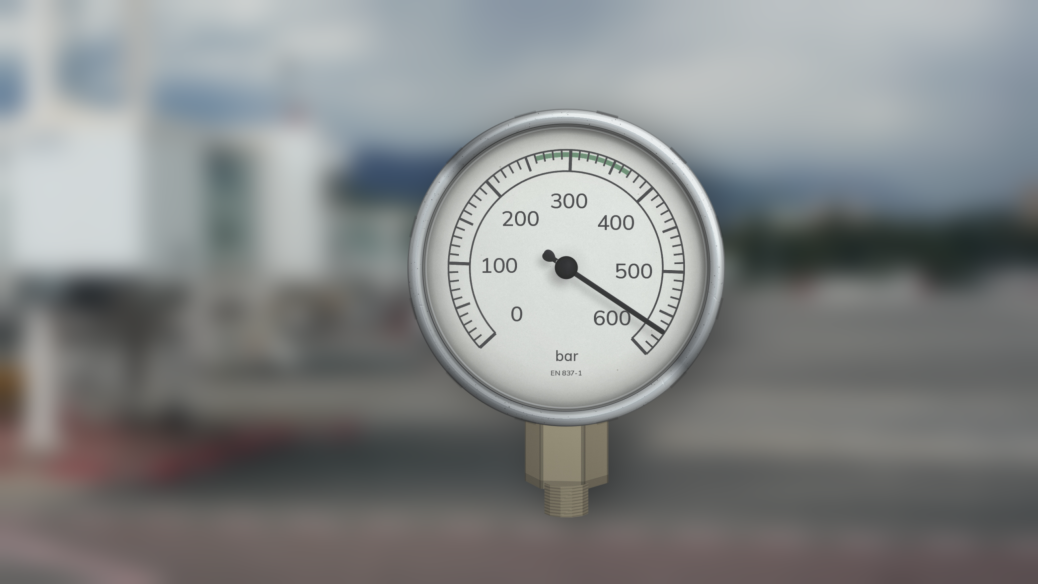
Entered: 570 bar
